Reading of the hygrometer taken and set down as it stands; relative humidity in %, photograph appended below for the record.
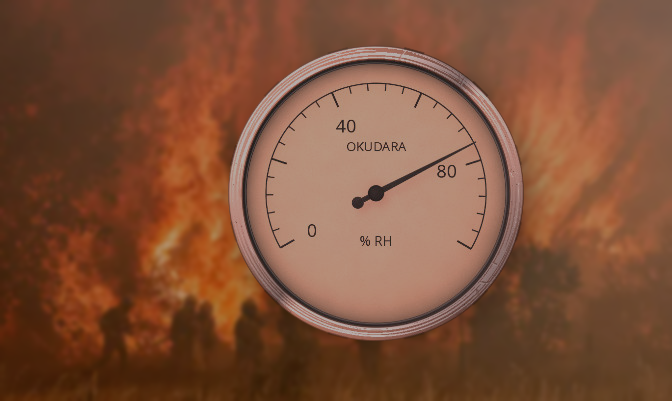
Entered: 76 %
